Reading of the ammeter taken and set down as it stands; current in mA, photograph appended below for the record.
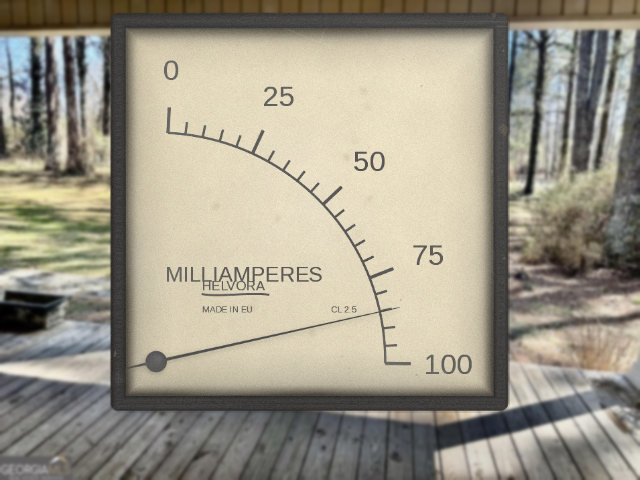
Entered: 85 mA
